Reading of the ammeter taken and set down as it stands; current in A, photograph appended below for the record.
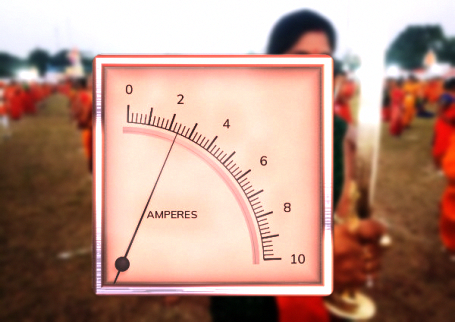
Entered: 2.4 A
